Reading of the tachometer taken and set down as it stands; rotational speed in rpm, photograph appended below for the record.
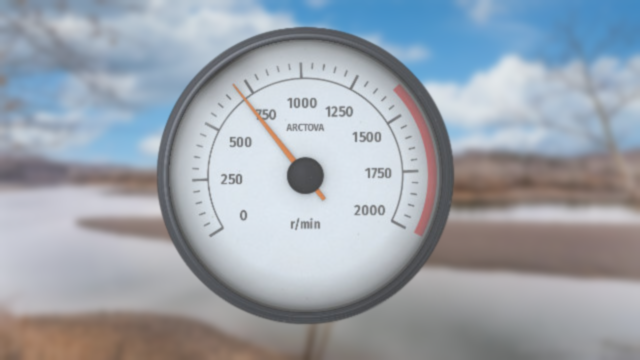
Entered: 700 rpm
